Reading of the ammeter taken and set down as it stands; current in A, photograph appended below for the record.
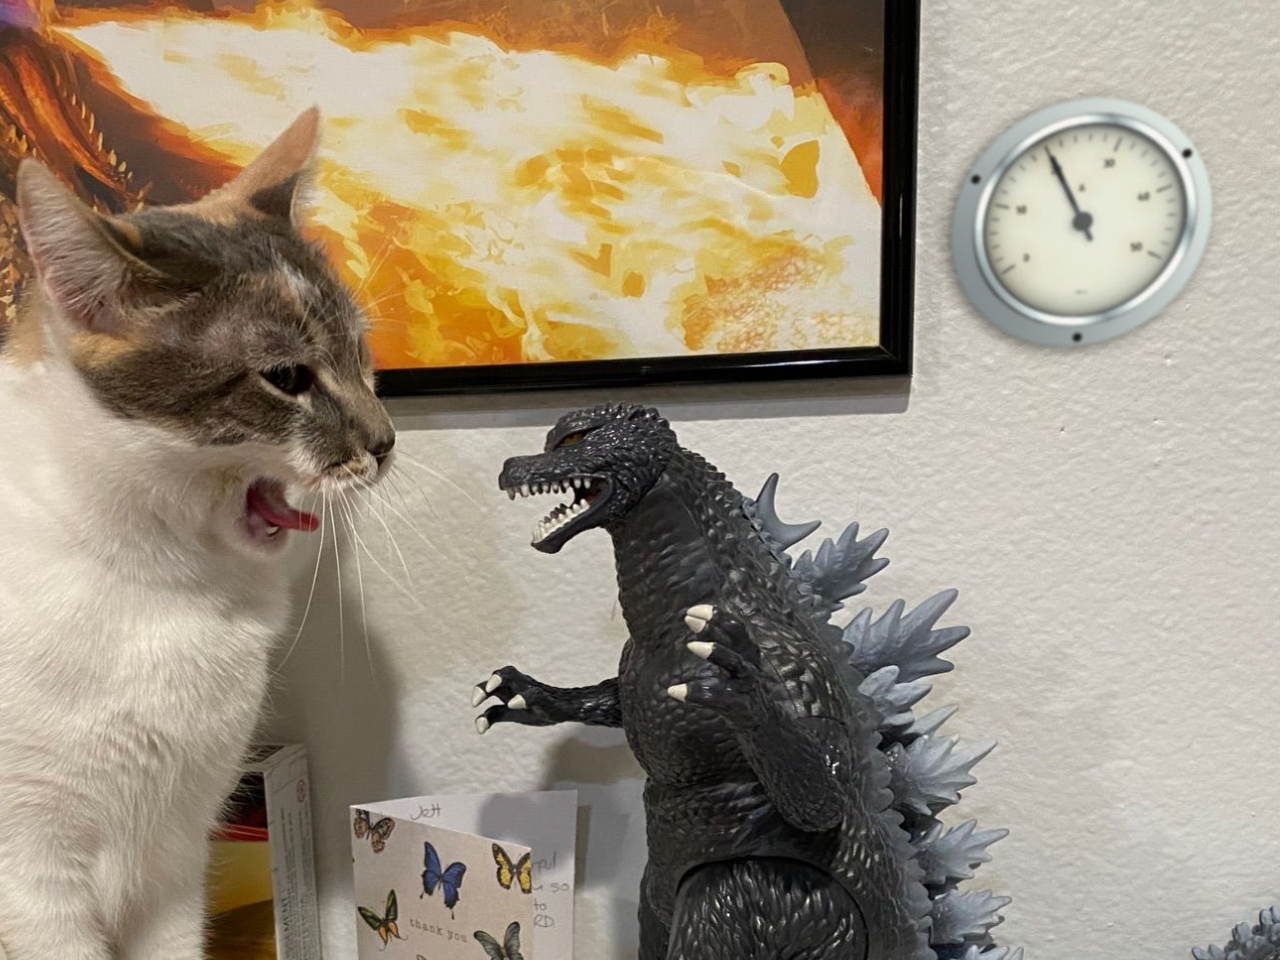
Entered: 20 A
